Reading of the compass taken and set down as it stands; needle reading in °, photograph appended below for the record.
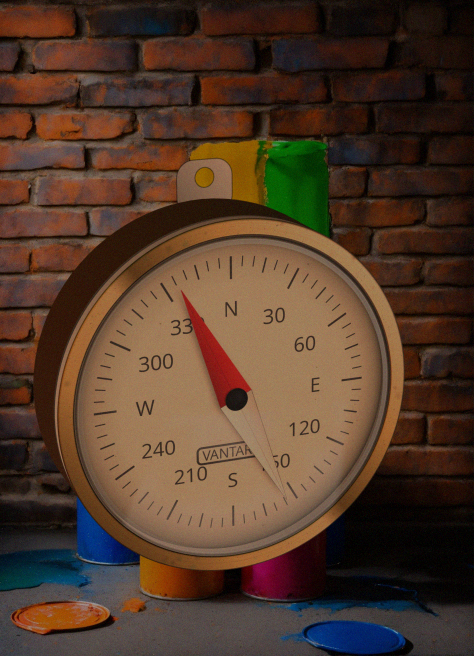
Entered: 335 °
